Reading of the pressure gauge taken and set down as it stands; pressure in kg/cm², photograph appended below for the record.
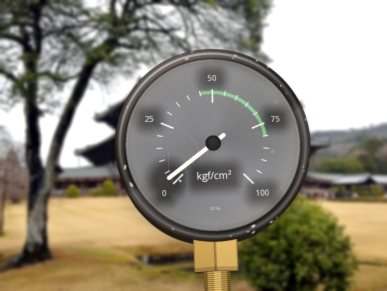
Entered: 2.5 kg/cm²
